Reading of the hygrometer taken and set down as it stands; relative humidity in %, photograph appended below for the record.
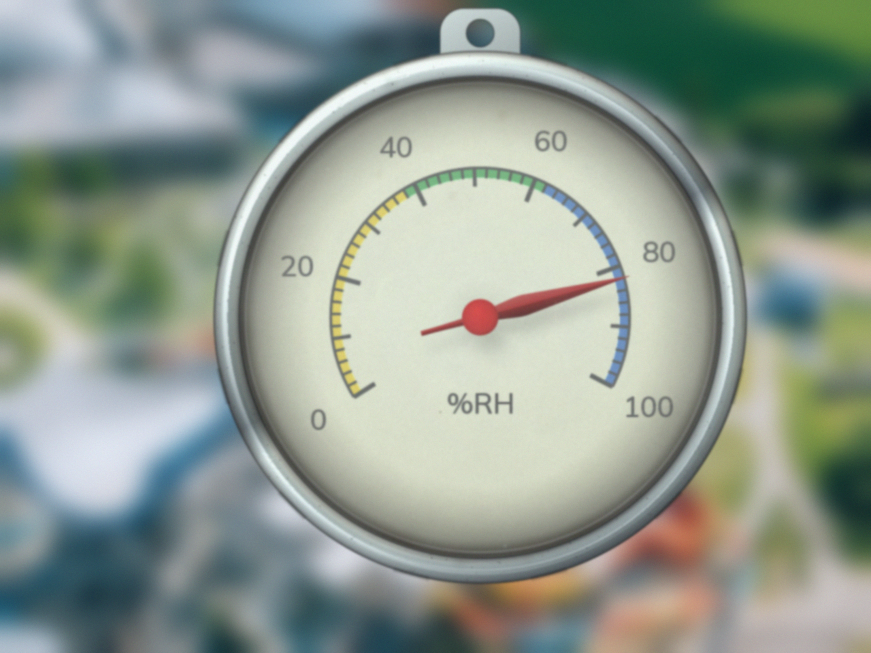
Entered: 82 %
